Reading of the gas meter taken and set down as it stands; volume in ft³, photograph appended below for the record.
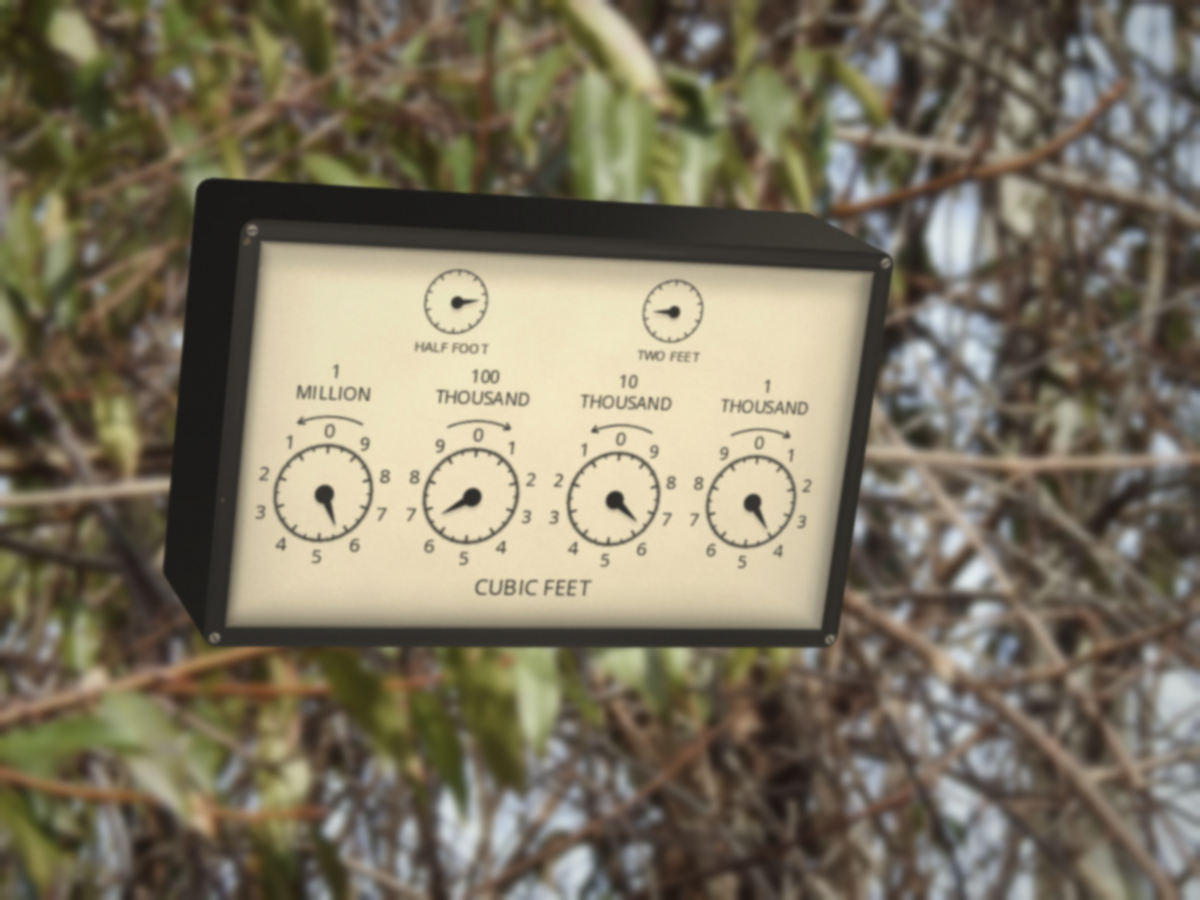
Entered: 566400 ft³
